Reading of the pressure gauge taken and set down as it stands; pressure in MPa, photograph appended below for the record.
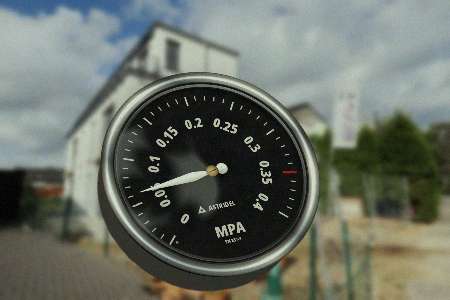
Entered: 0.06 MPa
